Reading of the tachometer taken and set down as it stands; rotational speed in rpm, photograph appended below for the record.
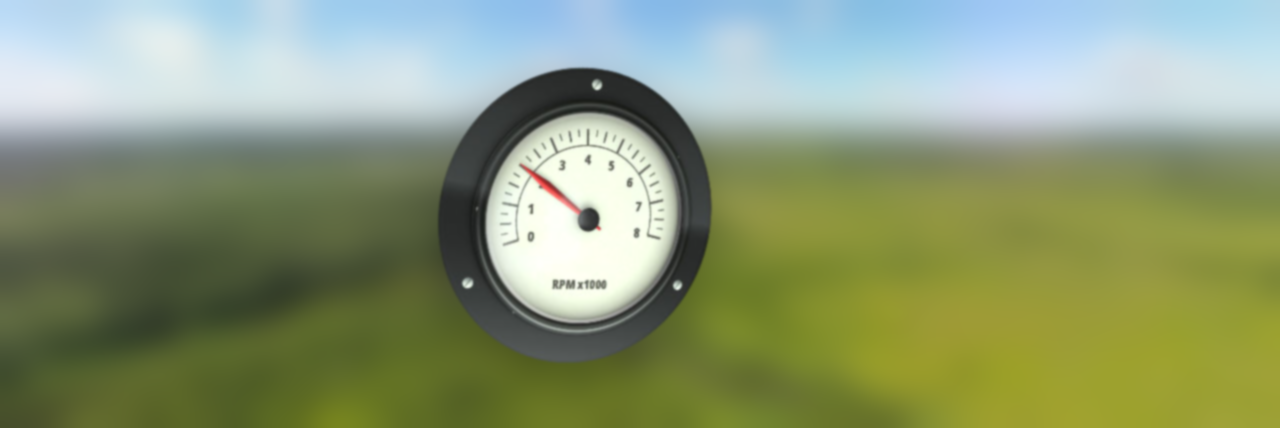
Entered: 2000 rpm
